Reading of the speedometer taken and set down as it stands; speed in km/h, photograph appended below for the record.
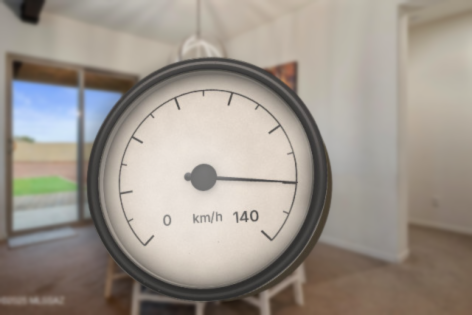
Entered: 120 km/h
